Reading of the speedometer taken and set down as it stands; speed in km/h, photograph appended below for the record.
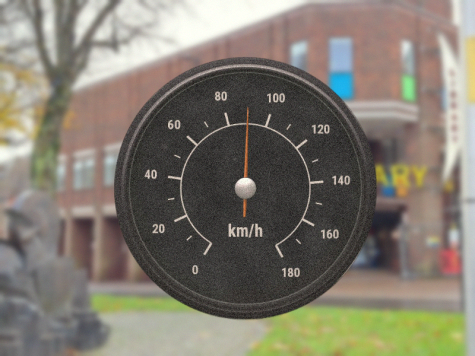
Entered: 90 km/h
